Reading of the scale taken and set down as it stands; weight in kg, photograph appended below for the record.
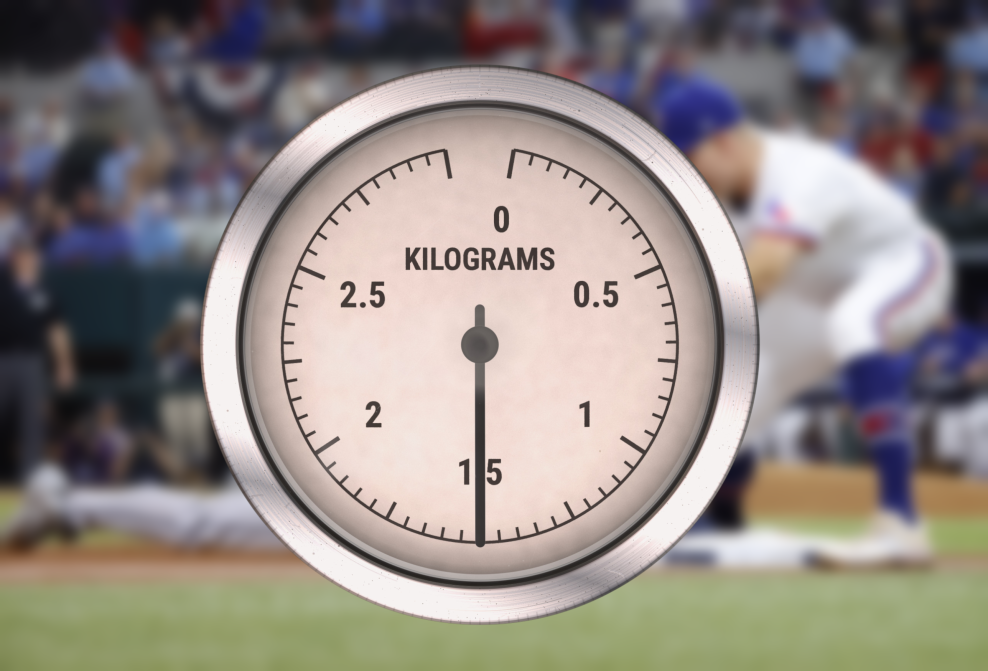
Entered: 1.5 kg
